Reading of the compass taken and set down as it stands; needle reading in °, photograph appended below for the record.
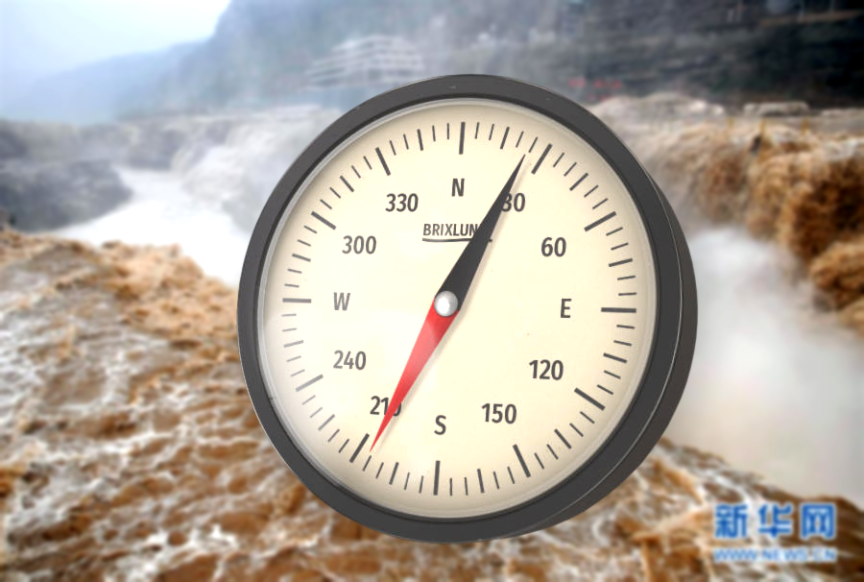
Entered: 205 °
